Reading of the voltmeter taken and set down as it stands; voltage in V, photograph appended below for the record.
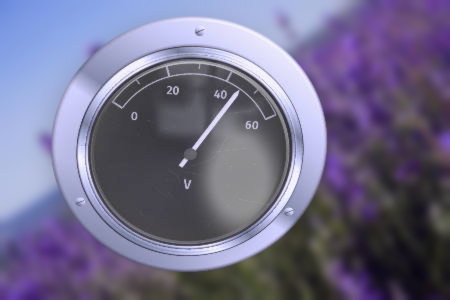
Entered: 45 V
